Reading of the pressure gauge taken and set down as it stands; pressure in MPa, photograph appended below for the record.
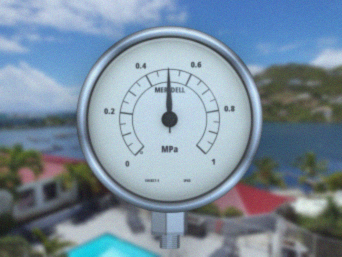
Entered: 0.5 MPa
